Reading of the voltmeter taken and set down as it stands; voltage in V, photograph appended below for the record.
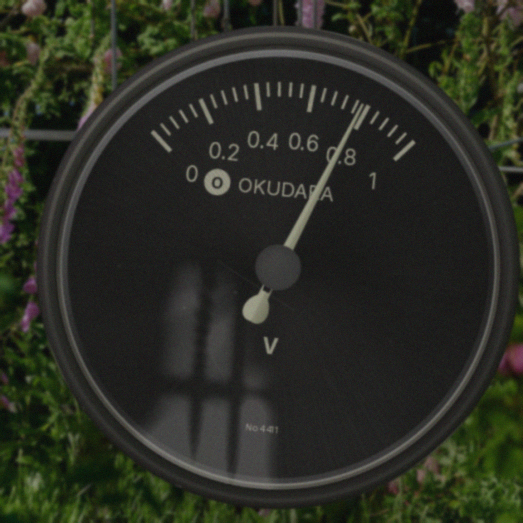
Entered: 0.78 V
